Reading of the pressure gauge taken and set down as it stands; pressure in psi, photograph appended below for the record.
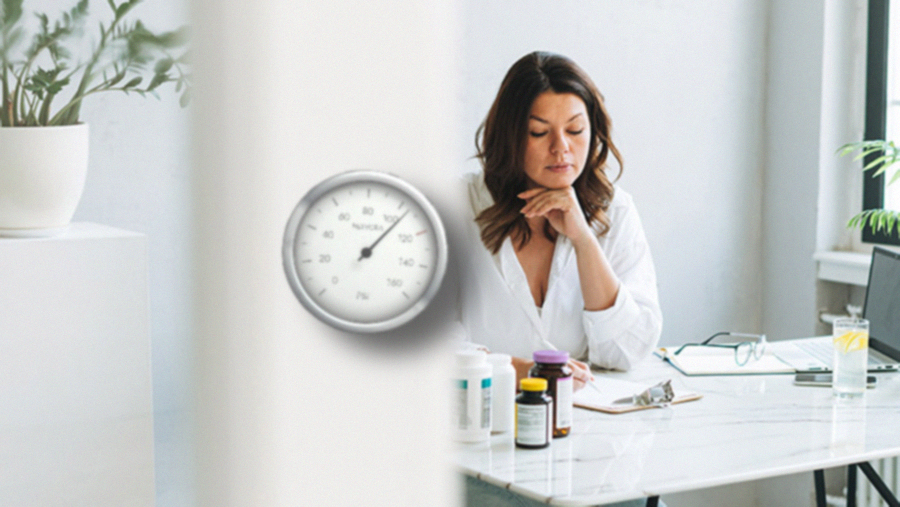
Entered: 105 psi
